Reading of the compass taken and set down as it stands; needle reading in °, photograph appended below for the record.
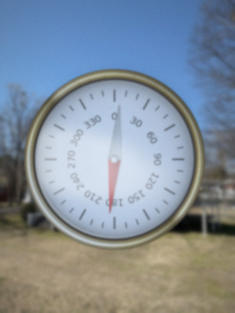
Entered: 185 °
